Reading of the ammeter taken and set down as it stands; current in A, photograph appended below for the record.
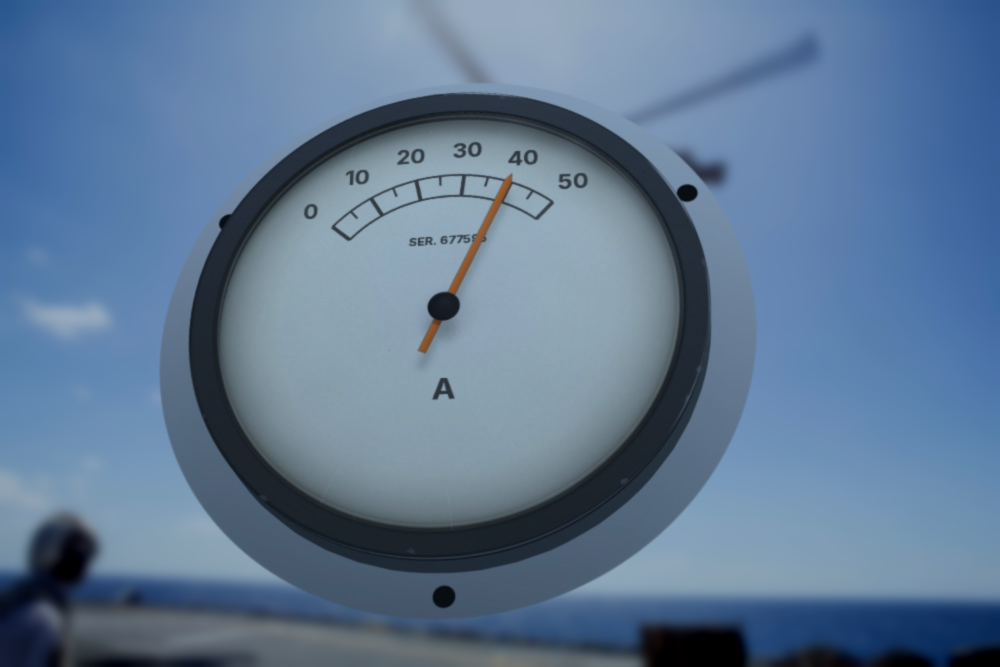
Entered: 40 A
